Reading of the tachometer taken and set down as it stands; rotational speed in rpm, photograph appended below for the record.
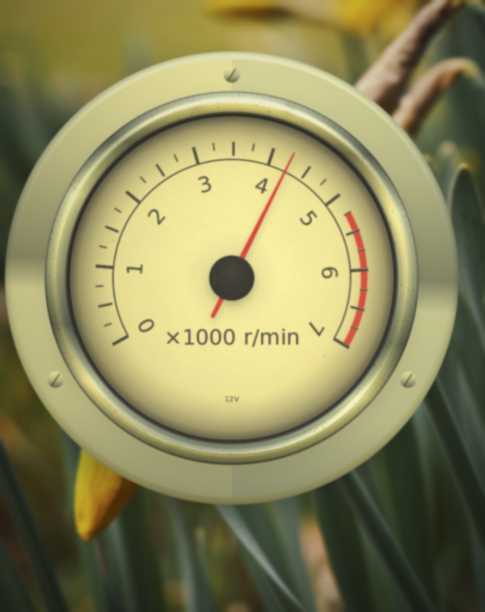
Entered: 4250 rpm
